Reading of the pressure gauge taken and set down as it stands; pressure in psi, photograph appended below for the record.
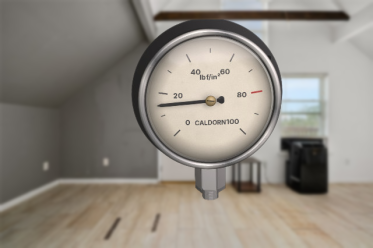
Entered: 15 psi
